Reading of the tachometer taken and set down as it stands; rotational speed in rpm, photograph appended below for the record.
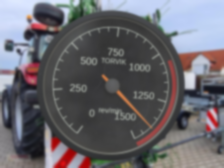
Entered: 1400 rpm
